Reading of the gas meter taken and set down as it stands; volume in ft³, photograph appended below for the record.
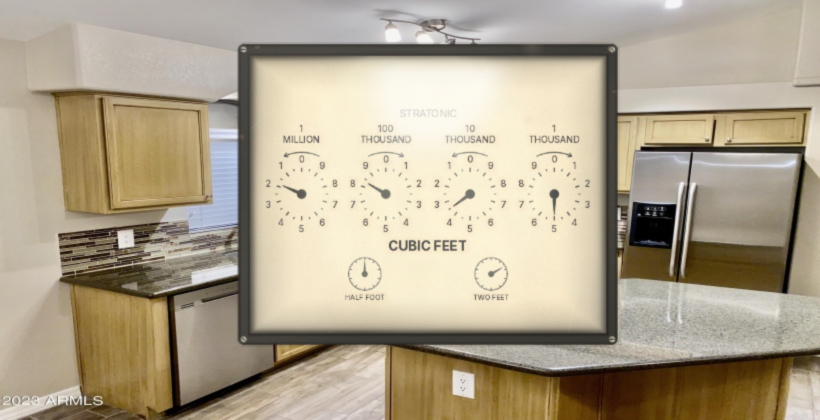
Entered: 183500 ft³
